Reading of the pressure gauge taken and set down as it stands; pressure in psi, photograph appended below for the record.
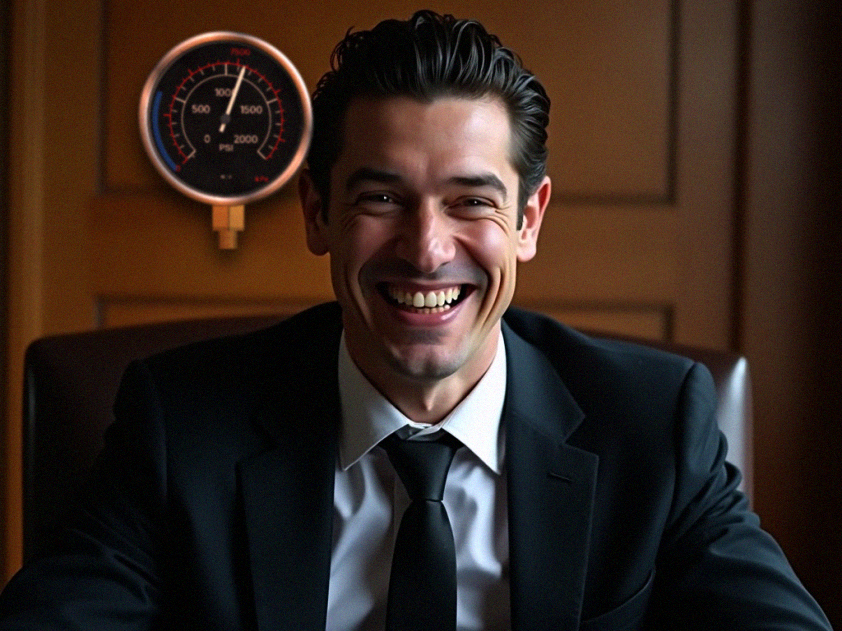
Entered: 1150 psi
